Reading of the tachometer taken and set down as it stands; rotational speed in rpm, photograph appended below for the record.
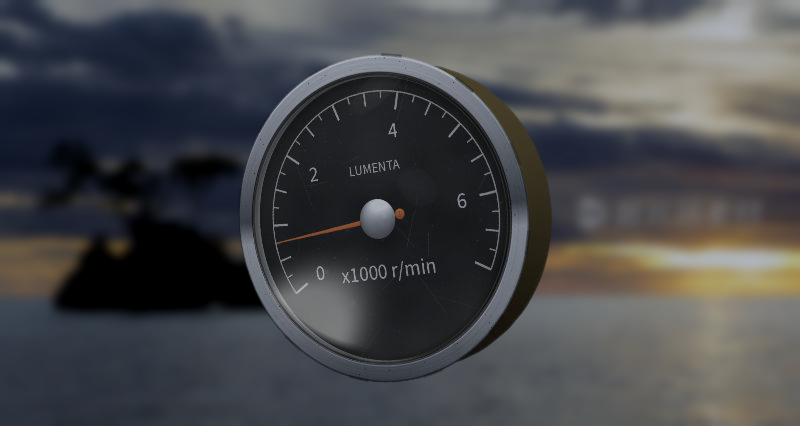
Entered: 750 rpm
